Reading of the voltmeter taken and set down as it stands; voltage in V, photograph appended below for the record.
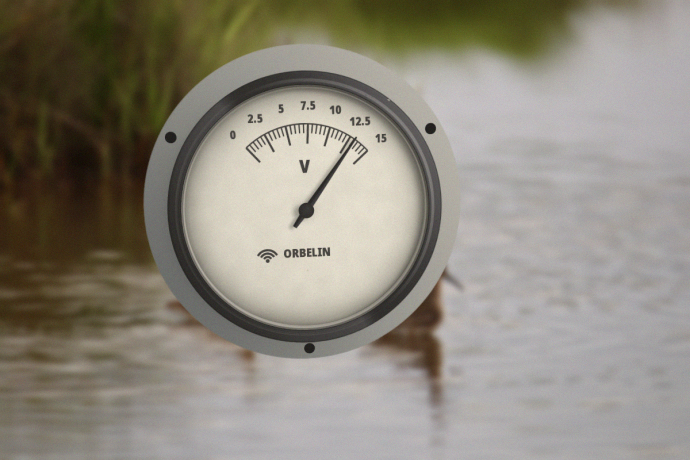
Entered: 13 V
